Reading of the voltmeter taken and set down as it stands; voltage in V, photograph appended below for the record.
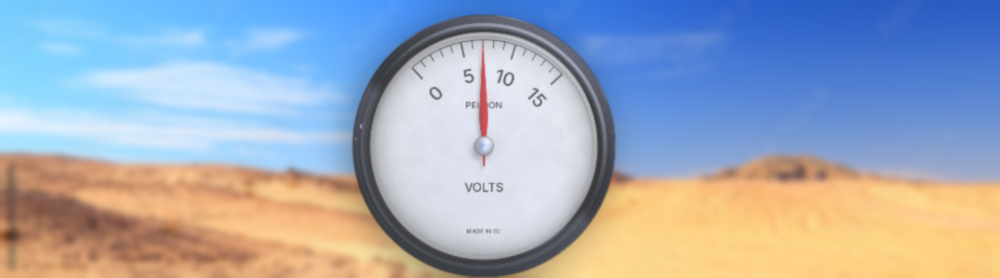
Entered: 7 V
